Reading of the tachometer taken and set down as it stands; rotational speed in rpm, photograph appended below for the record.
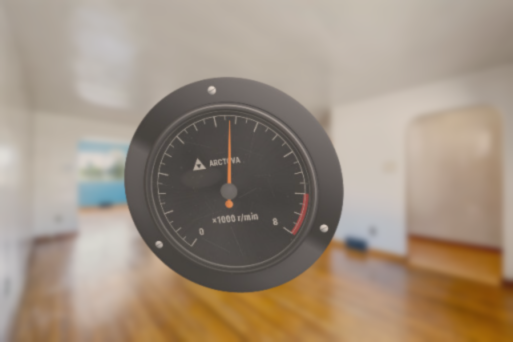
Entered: 4375 rpm
